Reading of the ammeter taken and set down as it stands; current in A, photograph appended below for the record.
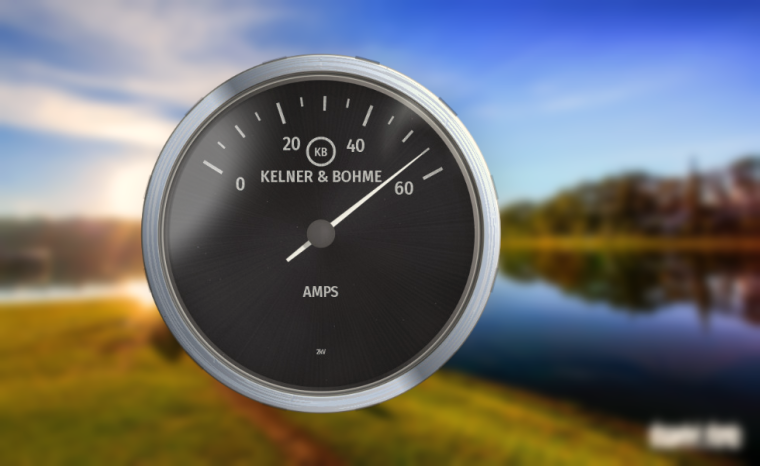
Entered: 55 A
